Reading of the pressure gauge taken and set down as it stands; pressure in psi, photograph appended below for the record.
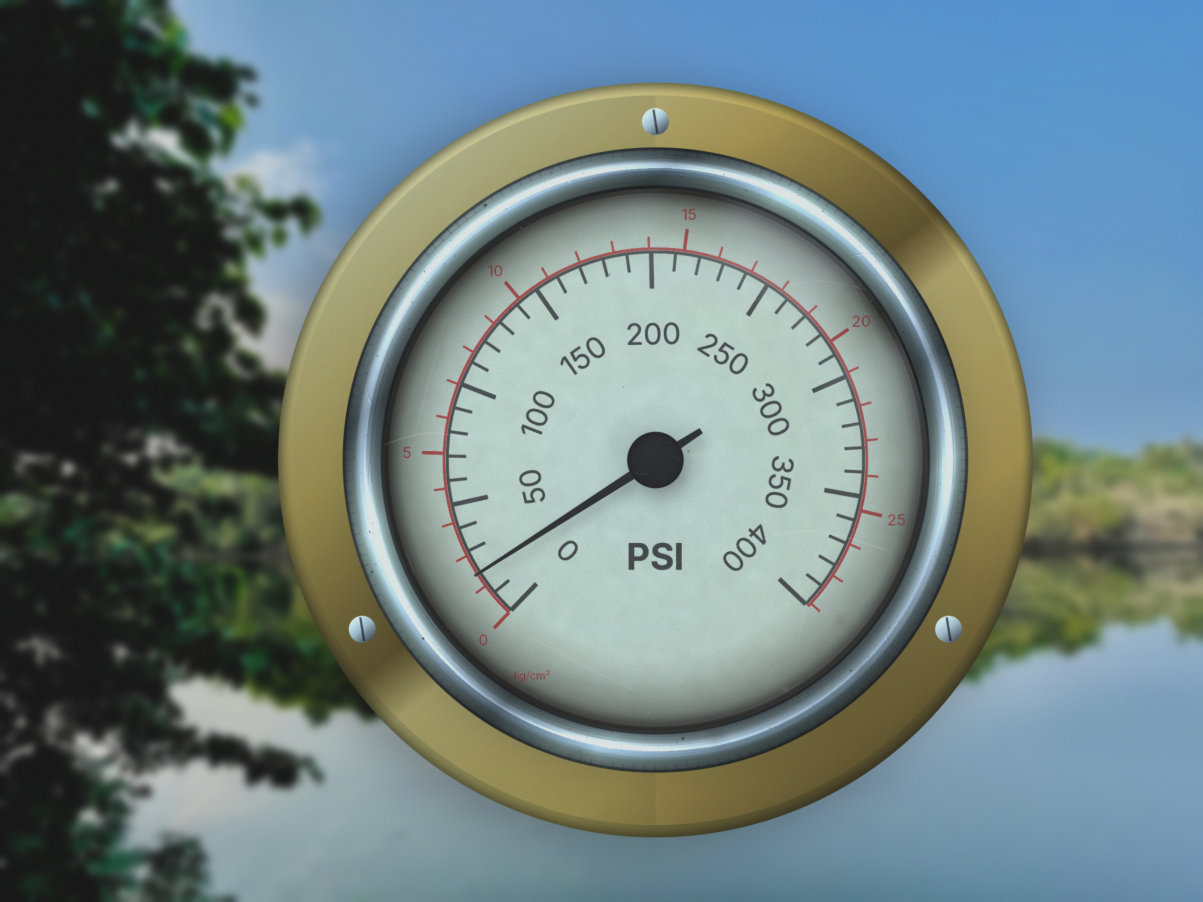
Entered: 20 psi
